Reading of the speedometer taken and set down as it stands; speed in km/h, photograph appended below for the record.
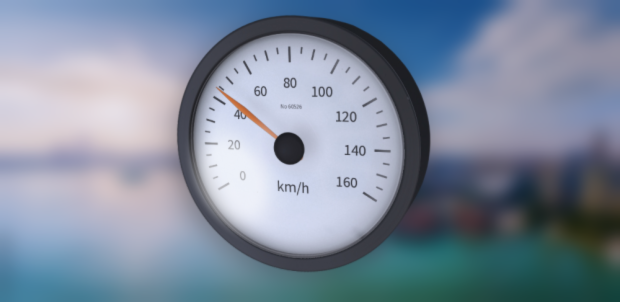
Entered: 45 km/h
